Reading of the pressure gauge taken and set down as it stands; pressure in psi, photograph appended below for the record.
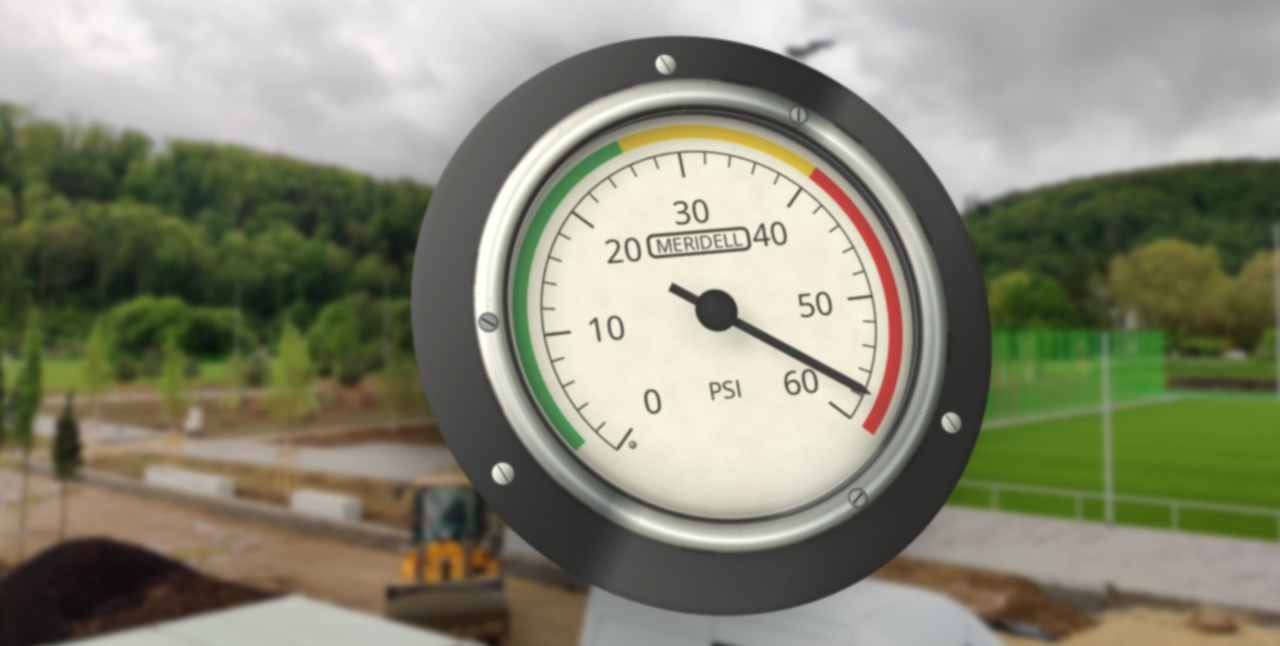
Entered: 58 psi
